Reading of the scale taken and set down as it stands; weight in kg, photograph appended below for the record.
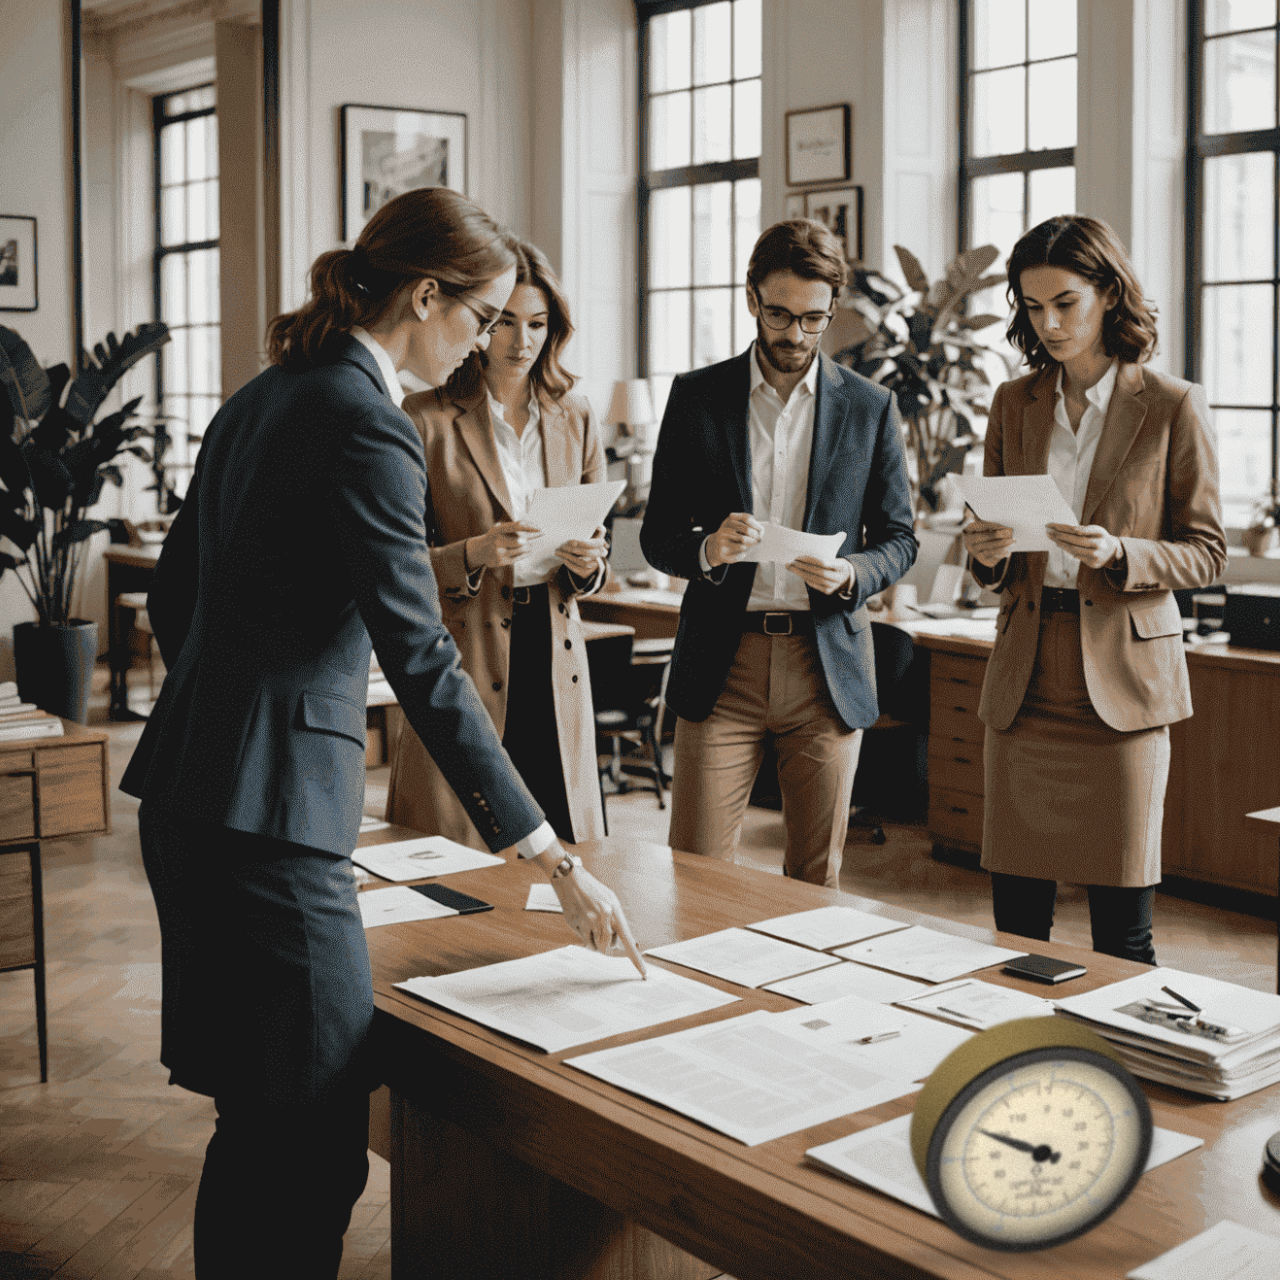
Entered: 100 kg
